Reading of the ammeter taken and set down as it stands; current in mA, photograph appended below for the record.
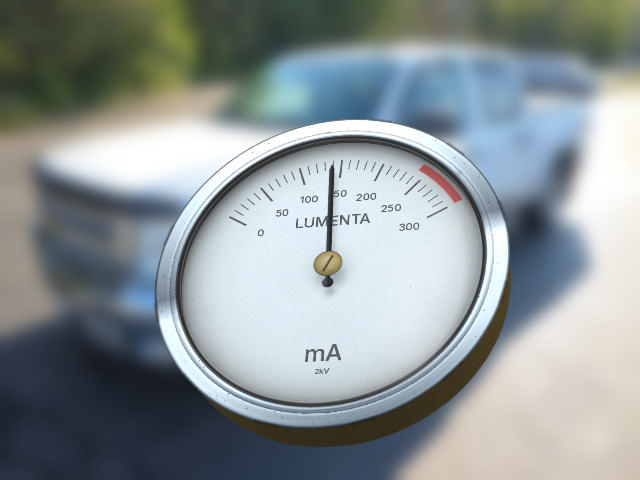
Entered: 140 mA
